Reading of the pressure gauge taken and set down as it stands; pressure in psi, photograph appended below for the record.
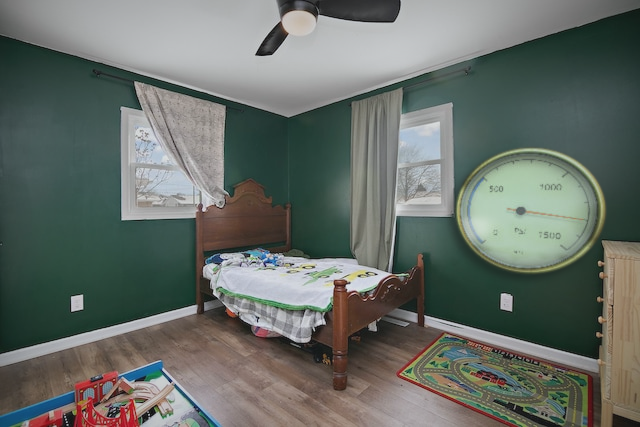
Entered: 1300 psi
